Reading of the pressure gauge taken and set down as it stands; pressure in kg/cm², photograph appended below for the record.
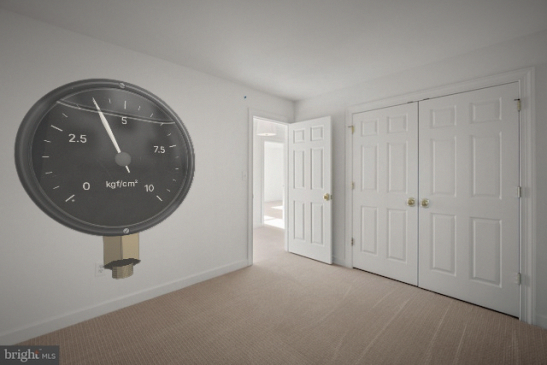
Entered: 4 kg/cm²
